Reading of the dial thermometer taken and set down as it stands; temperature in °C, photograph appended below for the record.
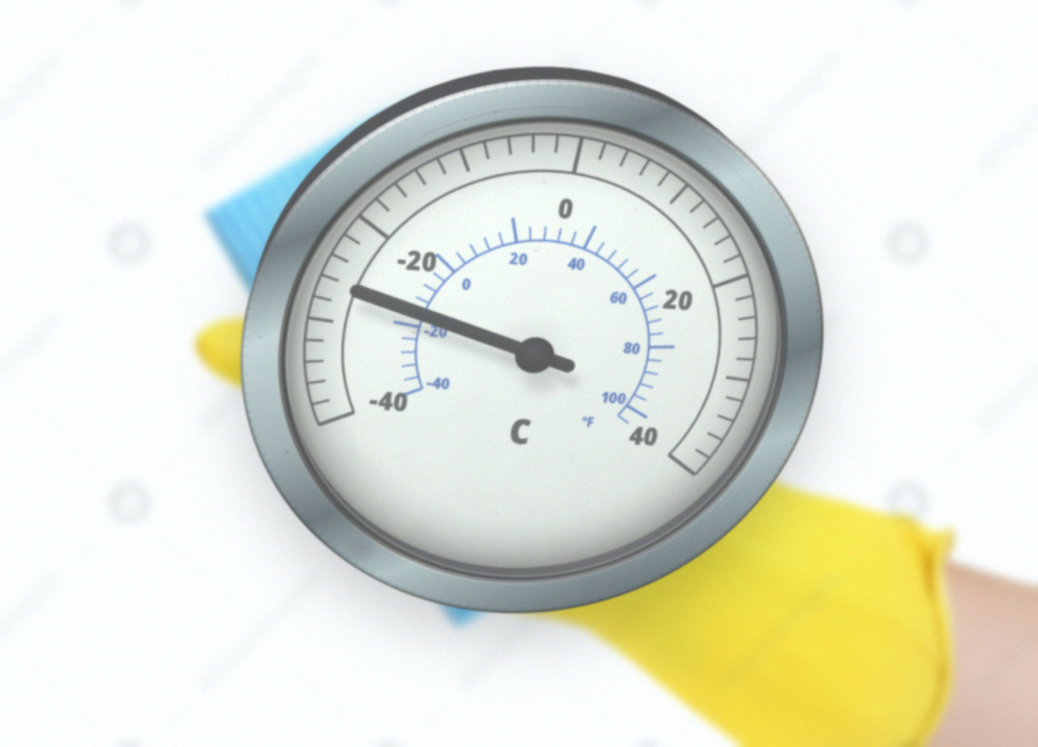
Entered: -26 °C
